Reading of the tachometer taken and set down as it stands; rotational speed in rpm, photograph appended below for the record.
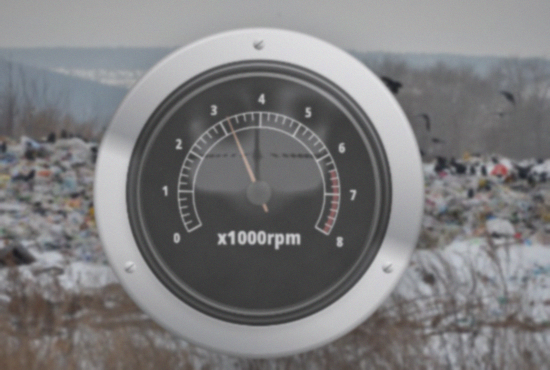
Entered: 3200 rpm
